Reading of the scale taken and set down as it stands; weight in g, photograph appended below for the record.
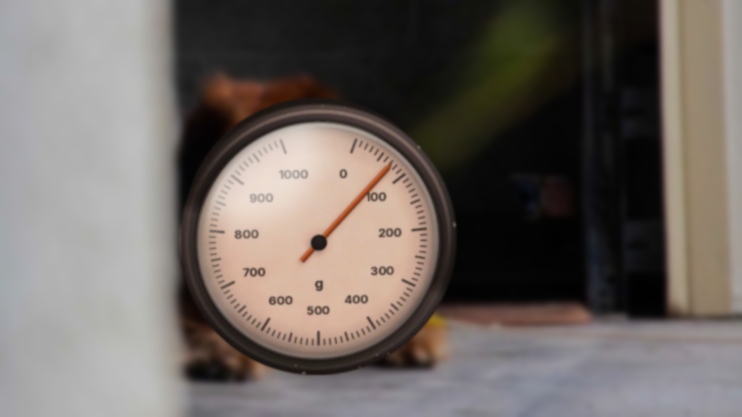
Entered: 70 g
